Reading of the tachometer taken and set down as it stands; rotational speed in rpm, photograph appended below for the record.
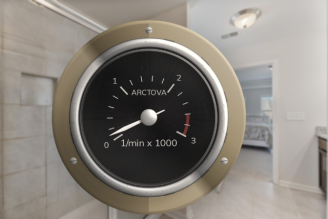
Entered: 100 rpm
